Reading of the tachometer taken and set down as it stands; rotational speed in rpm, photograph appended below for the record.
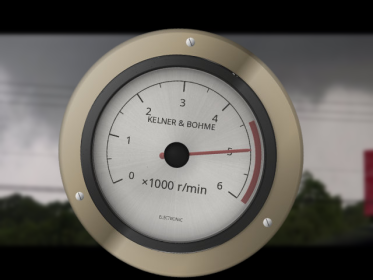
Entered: 5000 rpm
